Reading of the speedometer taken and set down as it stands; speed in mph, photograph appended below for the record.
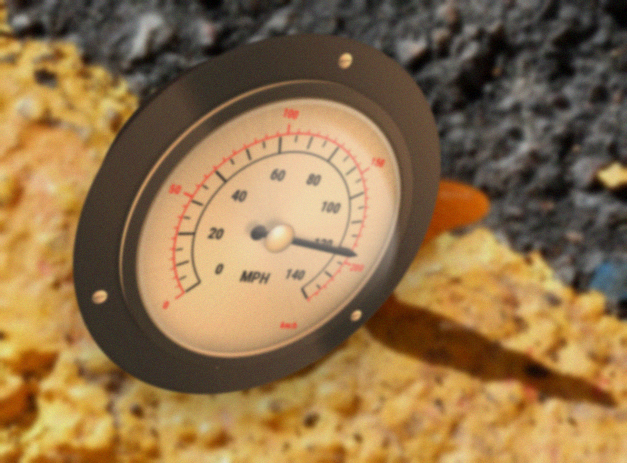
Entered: 120 mph
